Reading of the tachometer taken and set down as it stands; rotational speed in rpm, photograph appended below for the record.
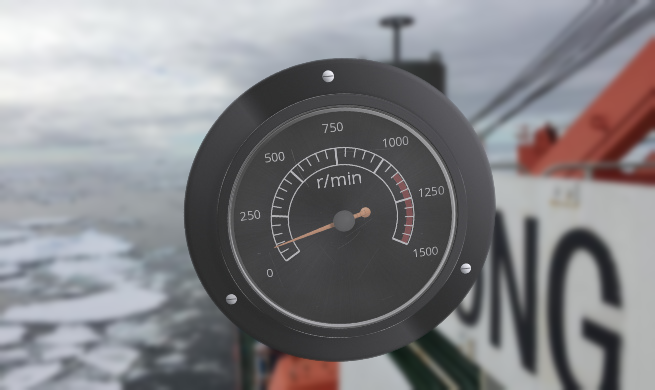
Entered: 100 rpm
